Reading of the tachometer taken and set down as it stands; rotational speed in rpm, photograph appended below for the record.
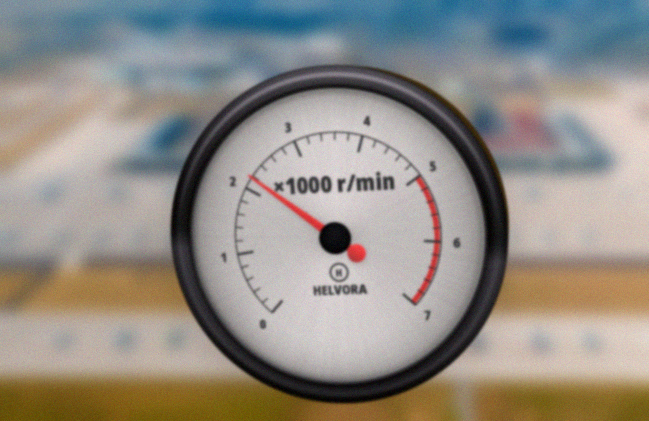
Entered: 2200 rpm
